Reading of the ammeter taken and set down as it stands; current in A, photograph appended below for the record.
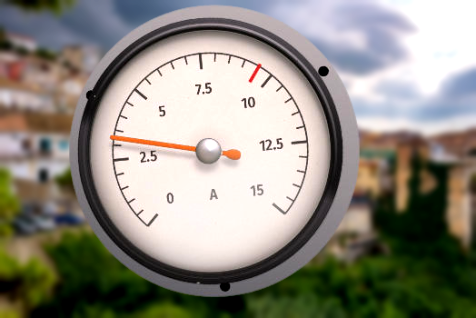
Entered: 3.25 A
